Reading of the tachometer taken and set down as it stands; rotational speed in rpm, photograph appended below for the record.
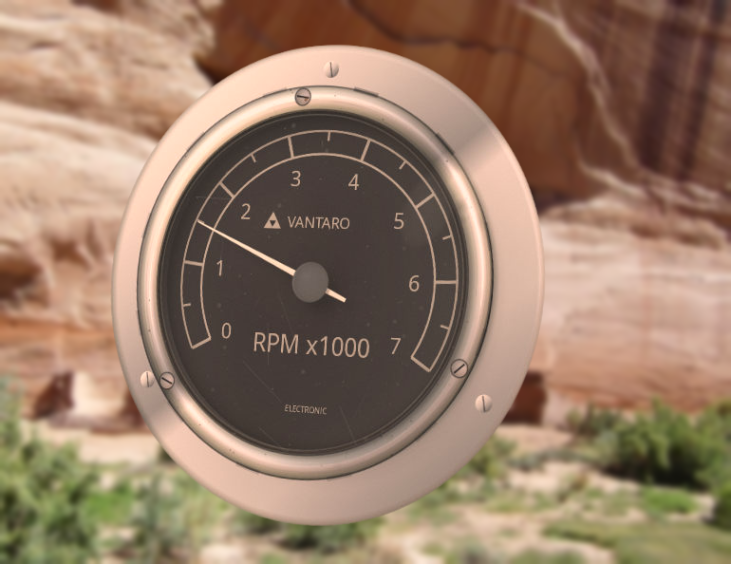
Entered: 1500 rpm
